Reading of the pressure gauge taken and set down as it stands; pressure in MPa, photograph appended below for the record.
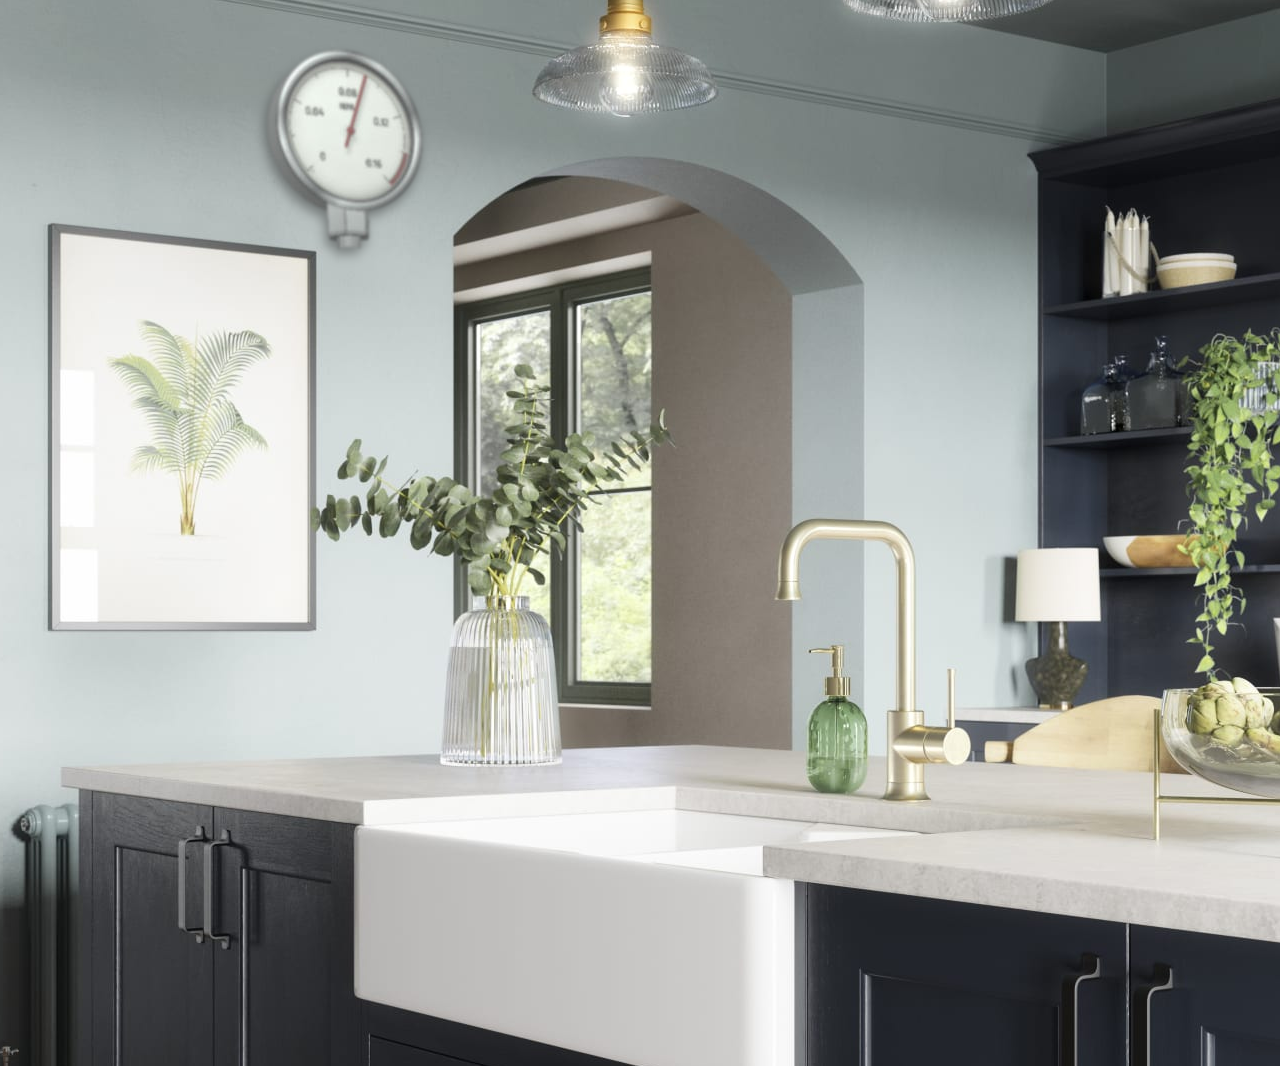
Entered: 0.09 MPa
